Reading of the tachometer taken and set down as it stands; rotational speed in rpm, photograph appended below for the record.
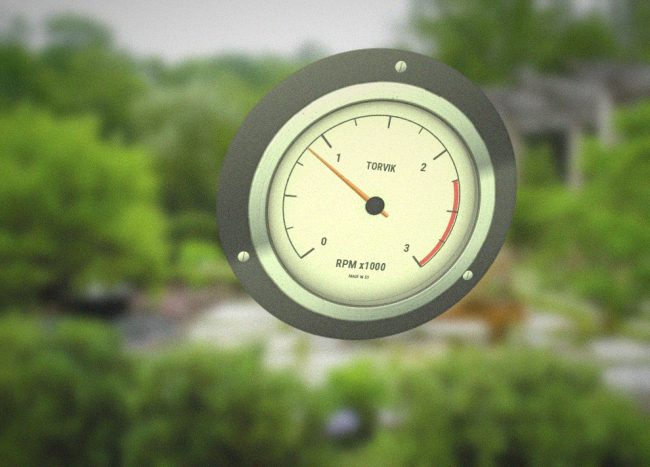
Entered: 875 rpm
